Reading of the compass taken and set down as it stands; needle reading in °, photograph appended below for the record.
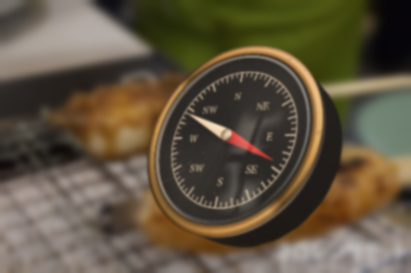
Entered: 115 °
